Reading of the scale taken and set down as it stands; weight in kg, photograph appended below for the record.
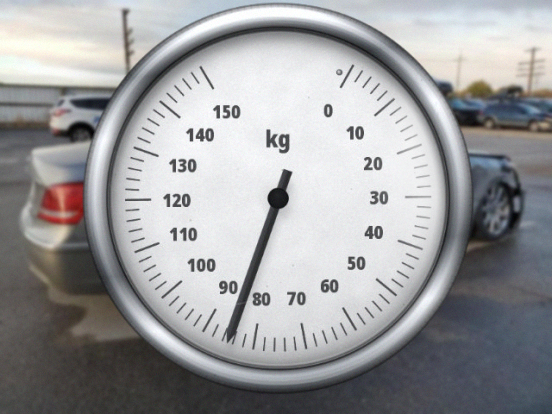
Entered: 85 kg
